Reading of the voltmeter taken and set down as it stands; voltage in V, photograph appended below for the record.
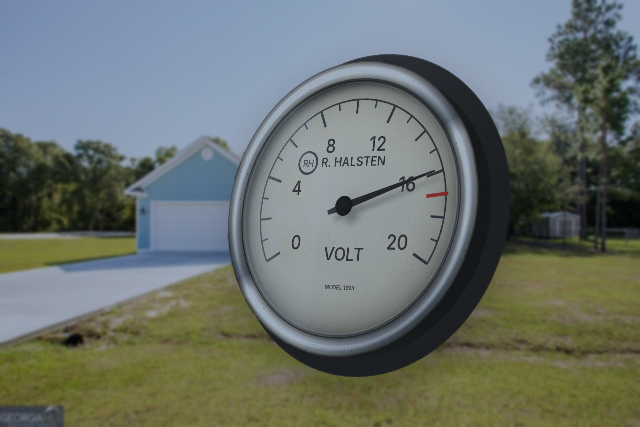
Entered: 16 V
